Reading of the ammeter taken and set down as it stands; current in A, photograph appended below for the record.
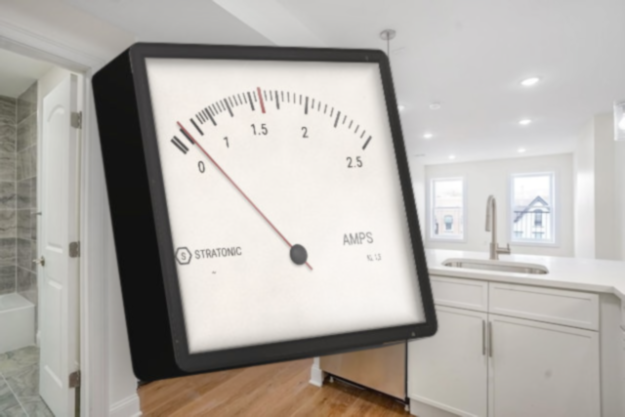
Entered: 0.5 A
